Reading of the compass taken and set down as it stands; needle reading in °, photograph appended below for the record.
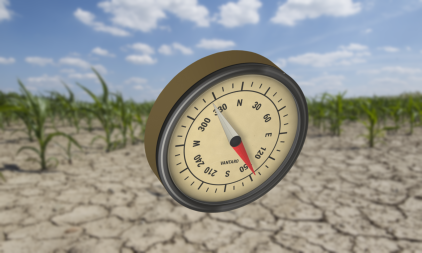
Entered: 145 °
